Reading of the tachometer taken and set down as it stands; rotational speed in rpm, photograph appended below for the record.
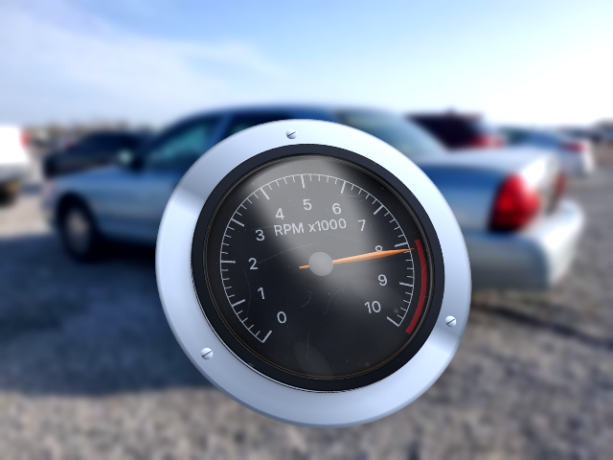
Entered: 8200 rpm
